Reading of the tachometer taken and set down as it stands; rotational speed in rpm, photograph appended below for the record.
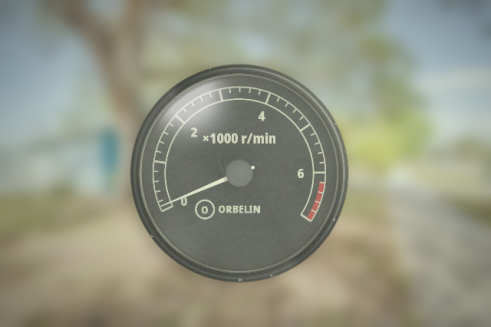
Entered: 100 rpm
